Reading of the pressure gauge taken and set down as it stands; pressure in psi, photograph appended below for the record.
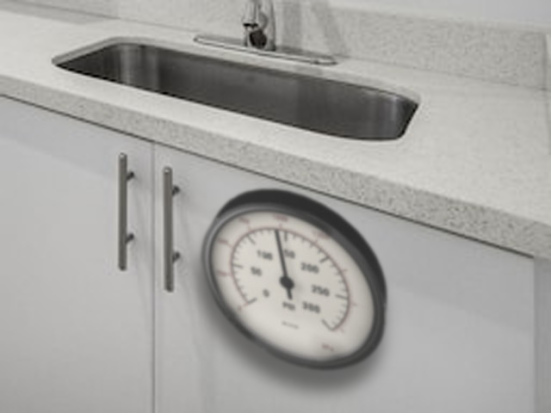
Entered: 140 psi
